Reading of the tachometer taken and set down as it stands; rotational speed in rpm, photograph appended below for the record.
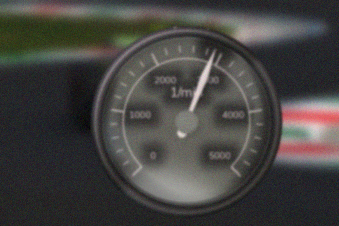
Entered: 2900 rpm
